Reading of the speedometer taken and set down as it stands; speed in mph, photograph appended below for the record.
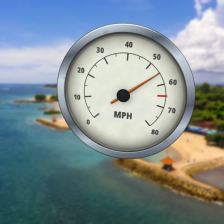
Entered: 55 mph
